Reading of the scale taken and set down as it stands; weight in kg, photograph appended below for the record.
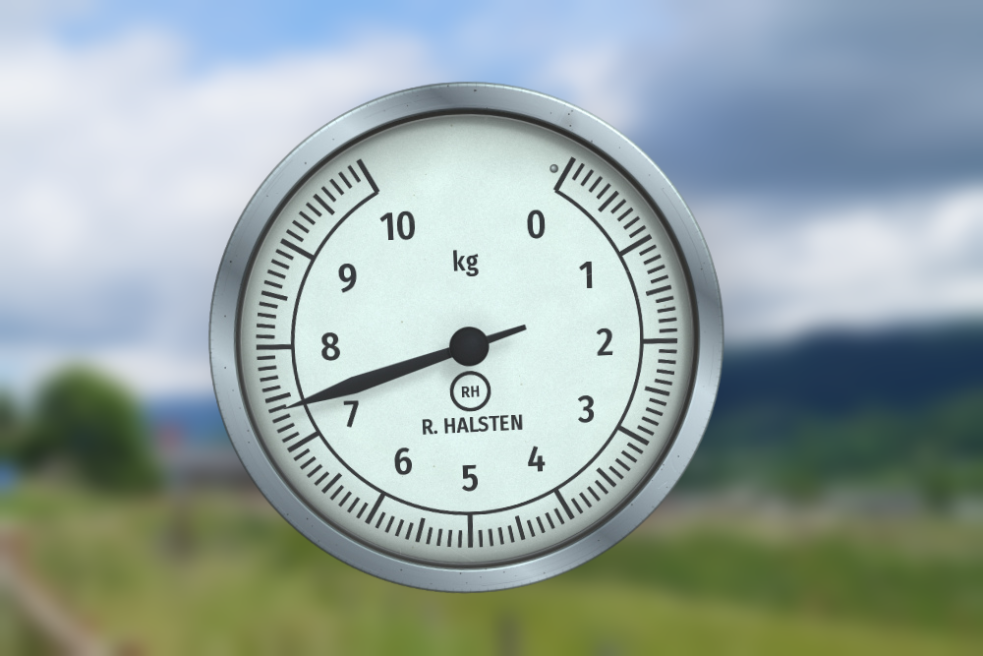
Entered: 7.4 kg
